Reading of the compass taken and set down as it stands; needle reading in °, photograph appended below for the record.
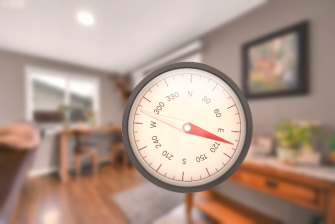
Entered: 105 °
